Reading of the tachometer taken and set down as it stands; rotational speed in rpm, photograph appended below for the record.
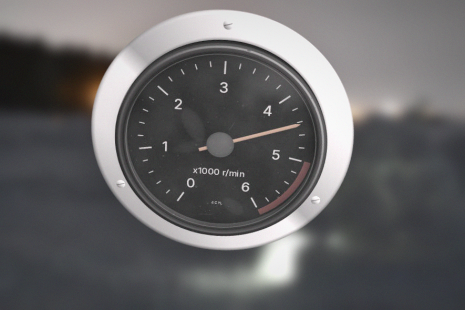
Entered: 4400 rpm
